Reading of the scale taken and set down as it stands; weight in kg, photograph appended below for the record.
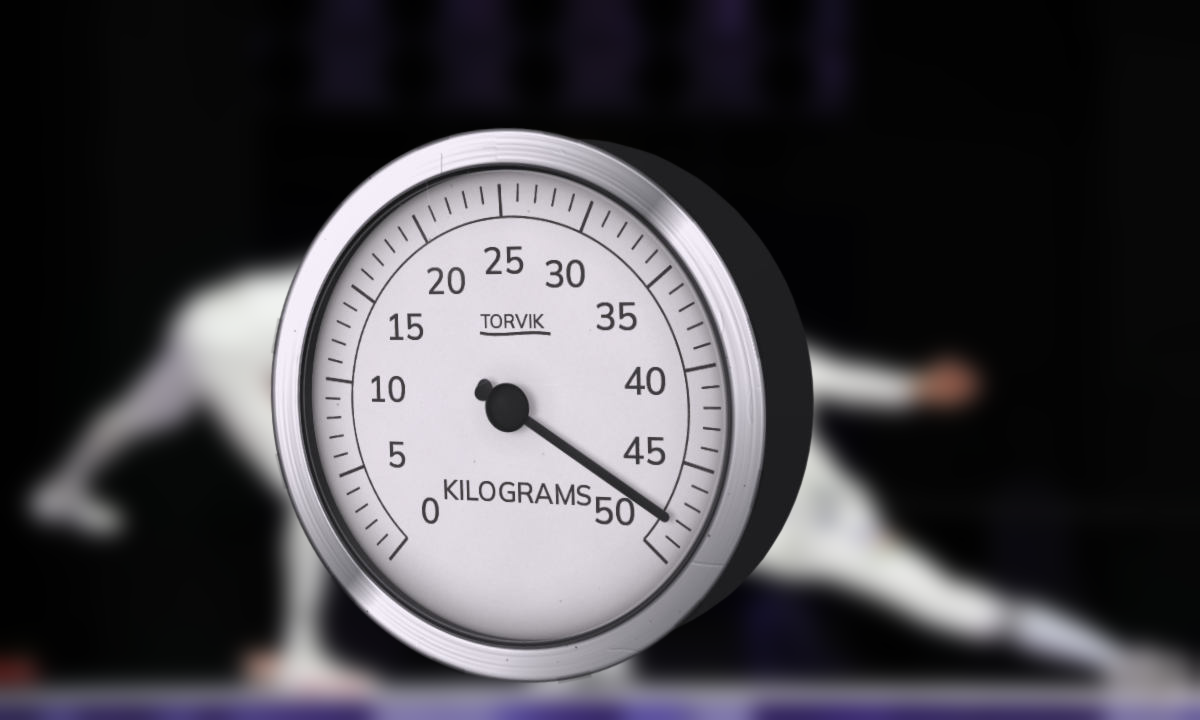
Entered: 48 kg
